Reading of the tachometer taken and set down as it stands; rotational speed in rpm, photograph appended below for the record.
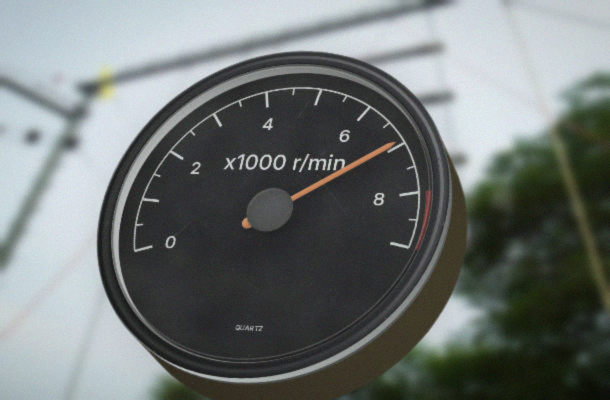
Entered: 7000 rpm
